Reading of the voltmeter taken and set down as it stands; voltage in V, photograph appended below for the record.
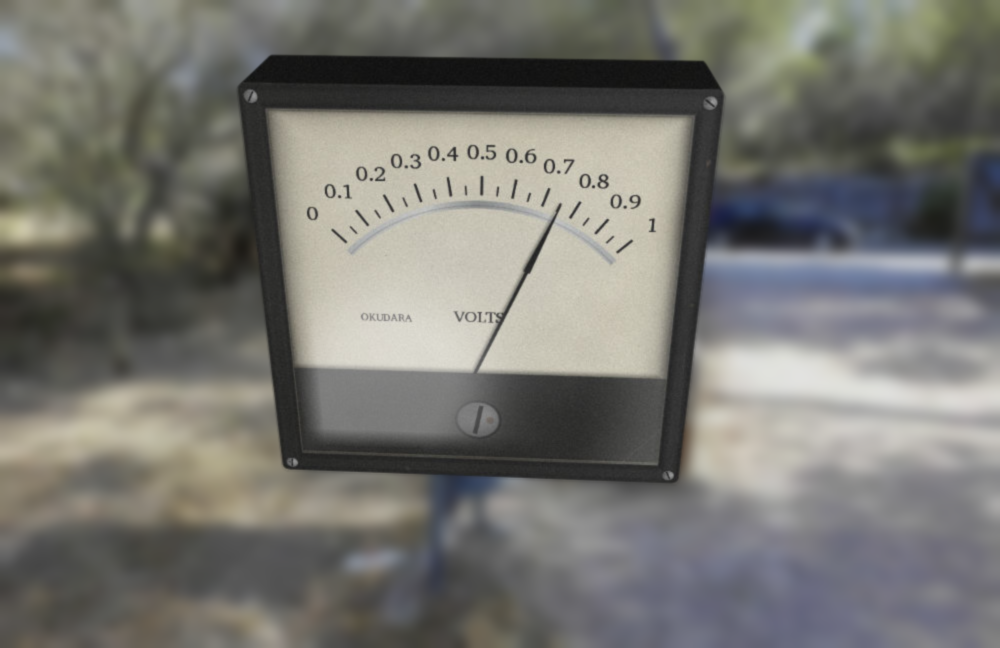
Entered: 0.75 V
